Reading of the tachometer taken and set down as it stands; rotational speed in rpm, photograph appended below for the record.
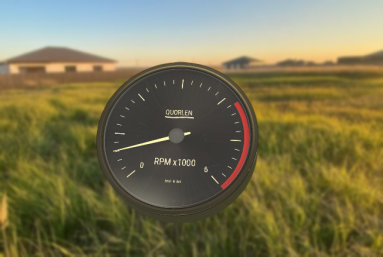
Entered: 600 rpm
